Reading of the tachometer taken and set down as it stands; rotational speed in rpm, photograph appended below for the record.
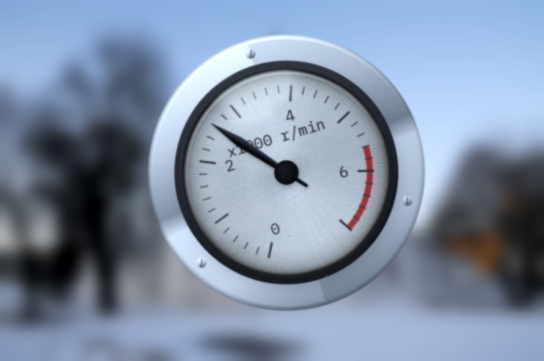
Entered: 2600 rpm
